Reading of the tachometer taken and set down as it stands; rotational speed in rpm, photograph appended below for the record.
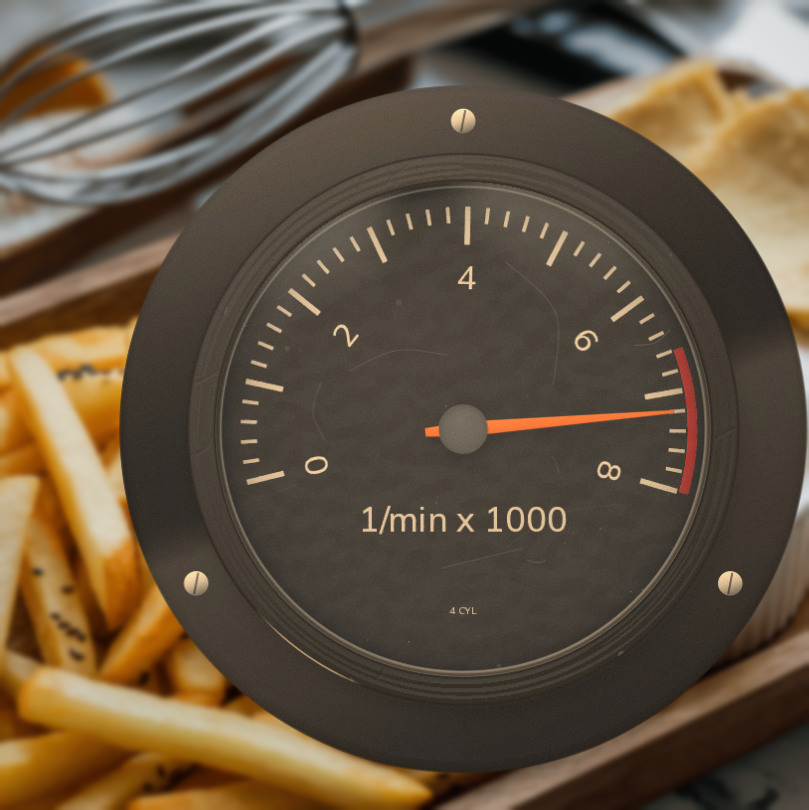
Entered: 7200 rpm
